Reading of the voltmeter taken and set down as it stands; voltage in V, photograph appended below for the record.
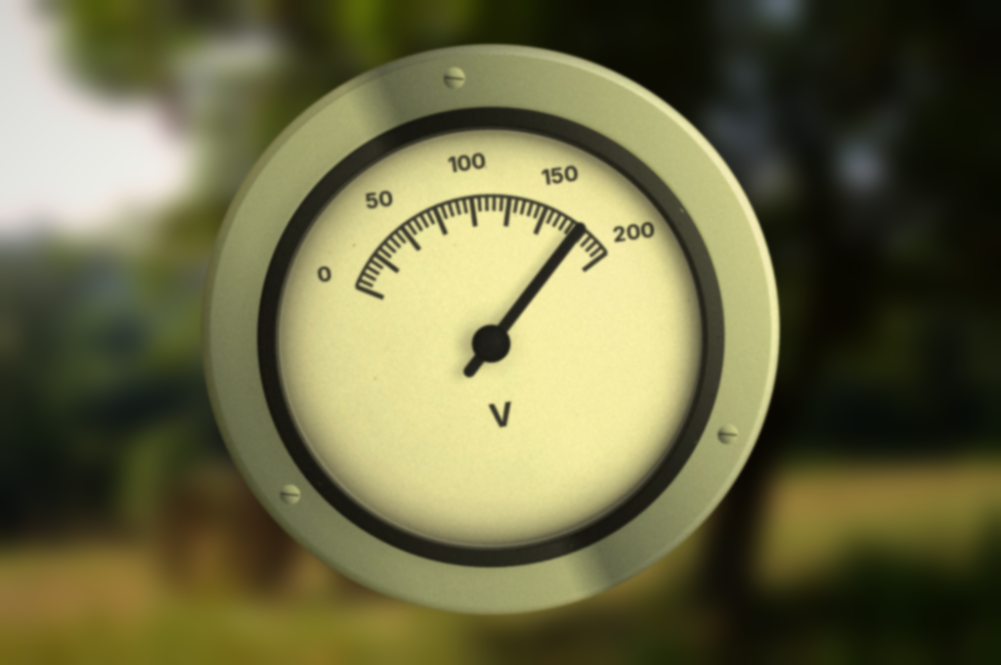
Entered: 175 V
